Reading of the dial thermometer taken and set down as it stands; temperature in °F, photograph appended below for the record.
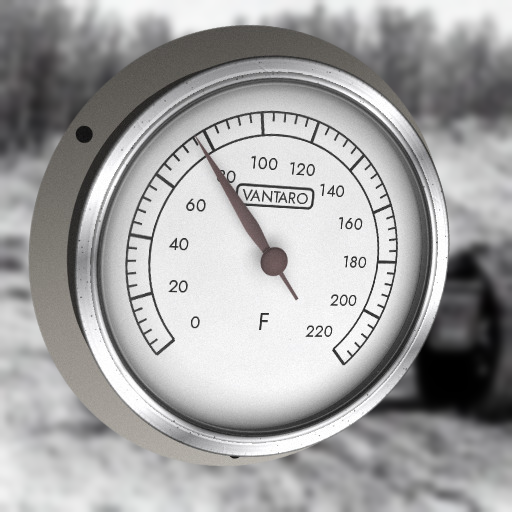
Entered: 76 °F
